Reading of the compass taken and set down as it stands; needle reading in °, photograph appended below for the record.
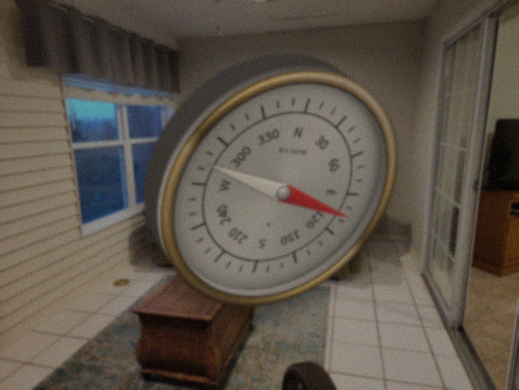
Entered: 105 °
